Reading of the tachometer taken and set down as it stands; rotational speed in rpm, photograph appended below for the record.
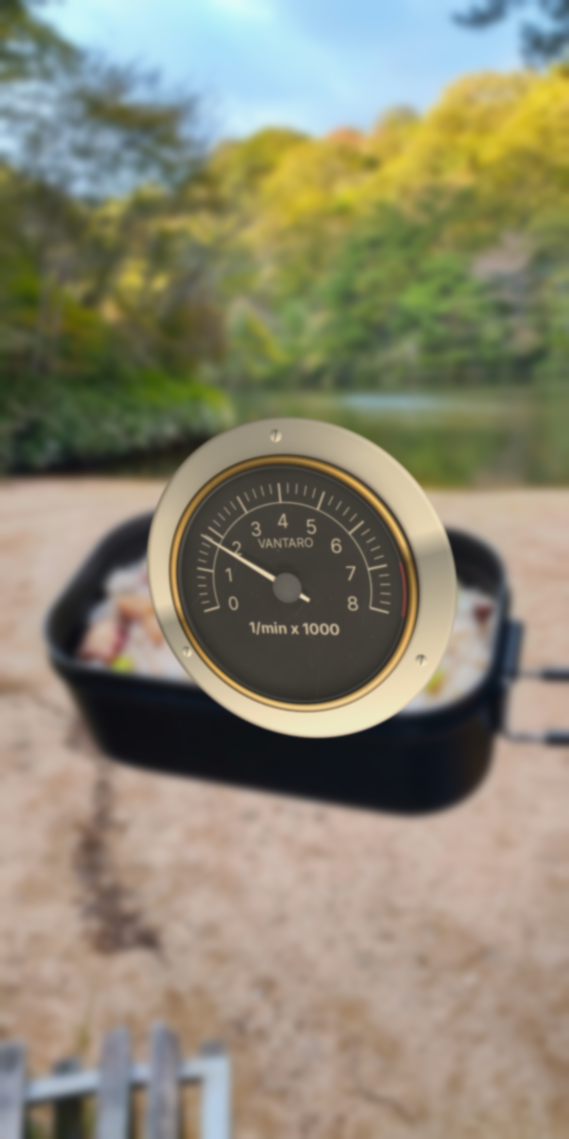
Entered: 1800 rpm
